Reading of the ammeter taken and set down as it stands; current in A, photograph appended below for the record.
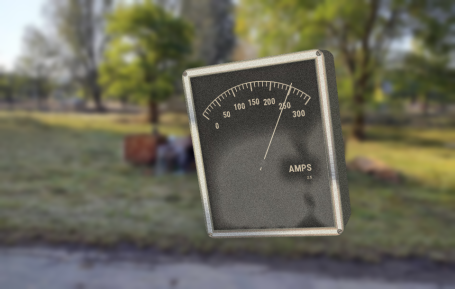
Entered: 250 A
